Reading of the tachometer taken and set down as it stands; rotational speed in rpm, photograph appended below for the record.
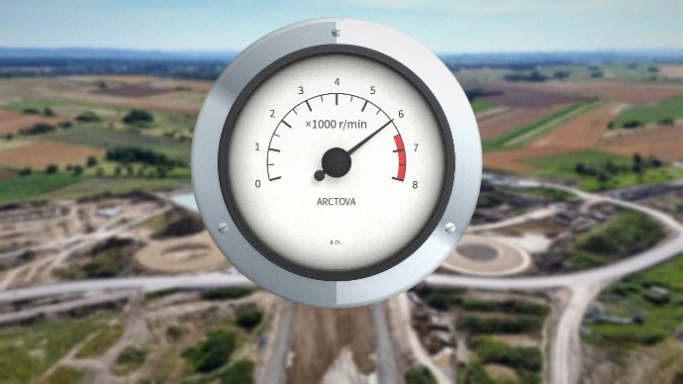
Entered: 6000 rpm
